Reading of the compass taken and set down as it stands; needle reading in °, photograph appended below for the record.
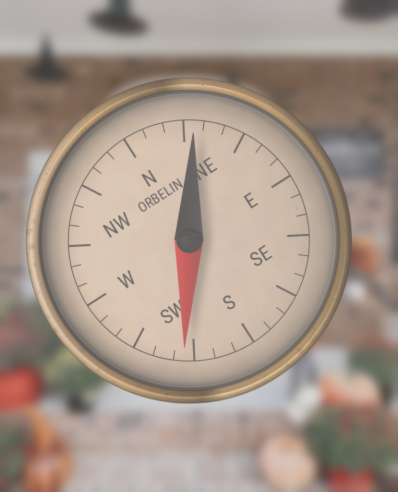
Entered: 215 °
